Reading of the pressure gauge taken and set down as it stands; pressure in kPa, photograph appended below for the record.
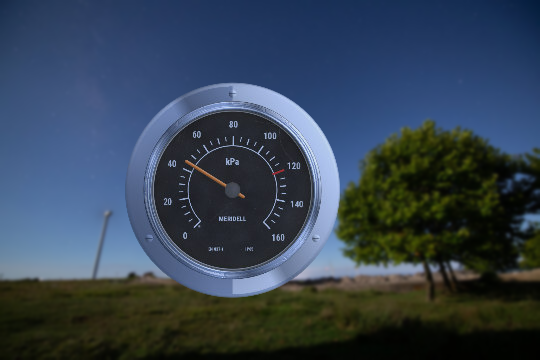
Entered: 45 kPa
